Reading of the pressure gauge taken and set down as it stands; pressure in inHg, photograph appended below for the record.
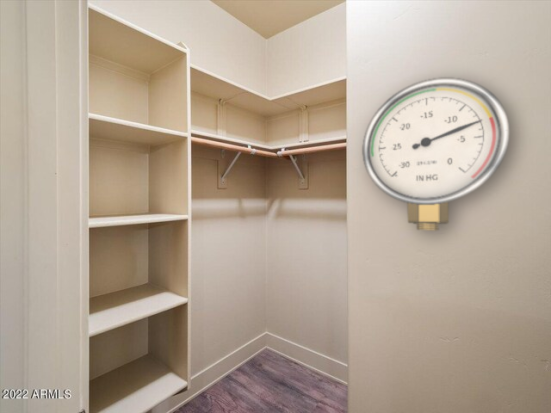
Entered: -7 inHg
